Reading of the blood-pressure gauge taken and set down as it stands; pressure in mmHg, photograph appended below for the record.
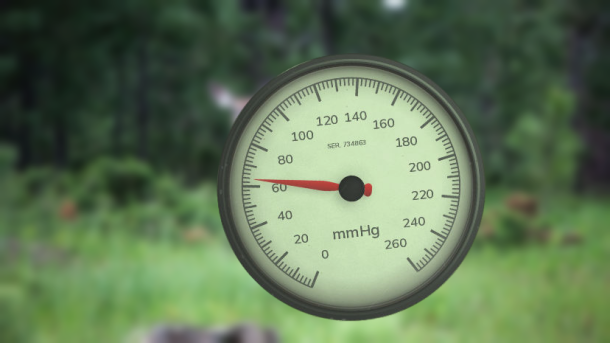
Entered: 64 mmHg
